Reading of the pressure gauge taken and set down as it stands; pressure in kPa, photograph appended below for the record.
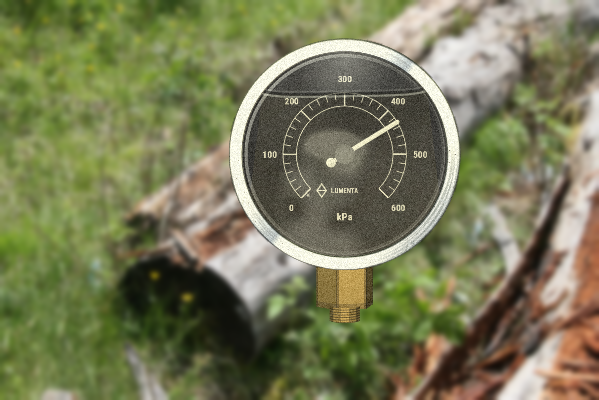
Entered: 430 kPa
